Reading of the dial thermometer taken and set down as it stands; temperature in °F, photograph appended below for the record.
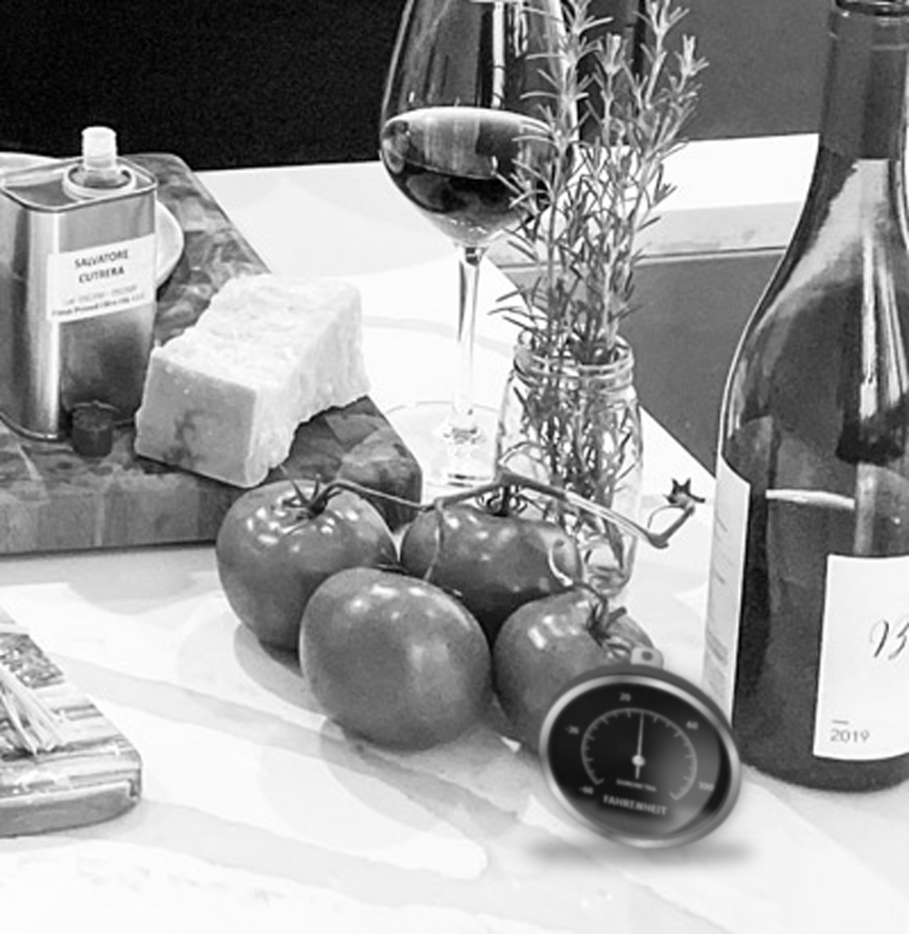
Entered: 30 °F
